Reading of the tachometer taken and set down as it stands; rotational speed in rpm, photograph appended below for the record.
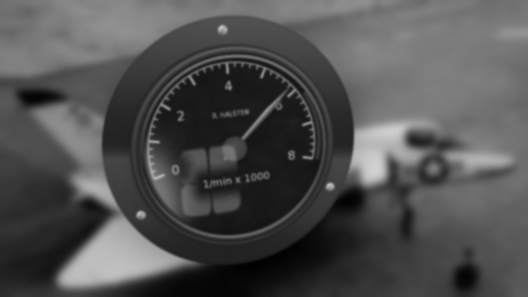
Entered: 5800 rpm
